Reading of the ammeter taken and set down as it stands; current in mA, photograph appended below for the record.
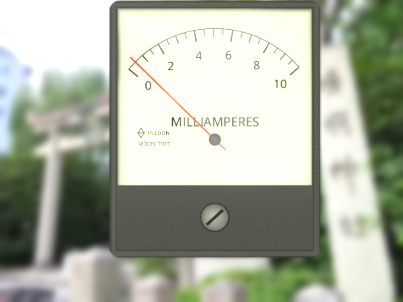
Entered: 0.5 mA
